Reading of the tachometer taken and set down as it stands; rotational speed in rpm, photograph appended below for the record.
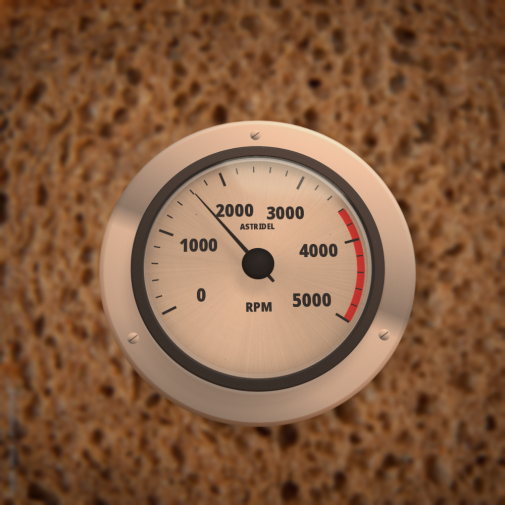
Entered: 1600 rpm
